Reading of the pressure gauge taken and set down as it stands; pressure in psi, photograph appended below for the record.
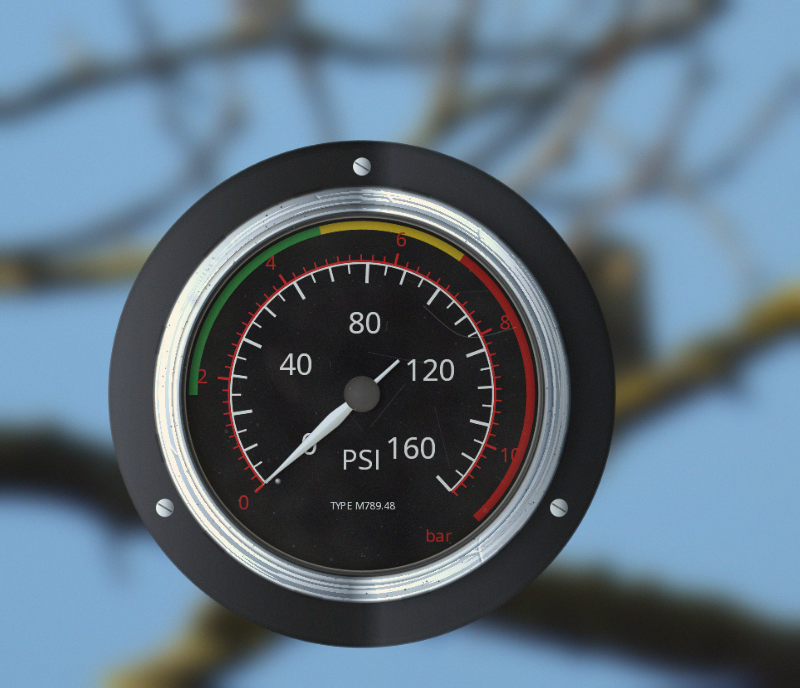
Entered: 0 psi
